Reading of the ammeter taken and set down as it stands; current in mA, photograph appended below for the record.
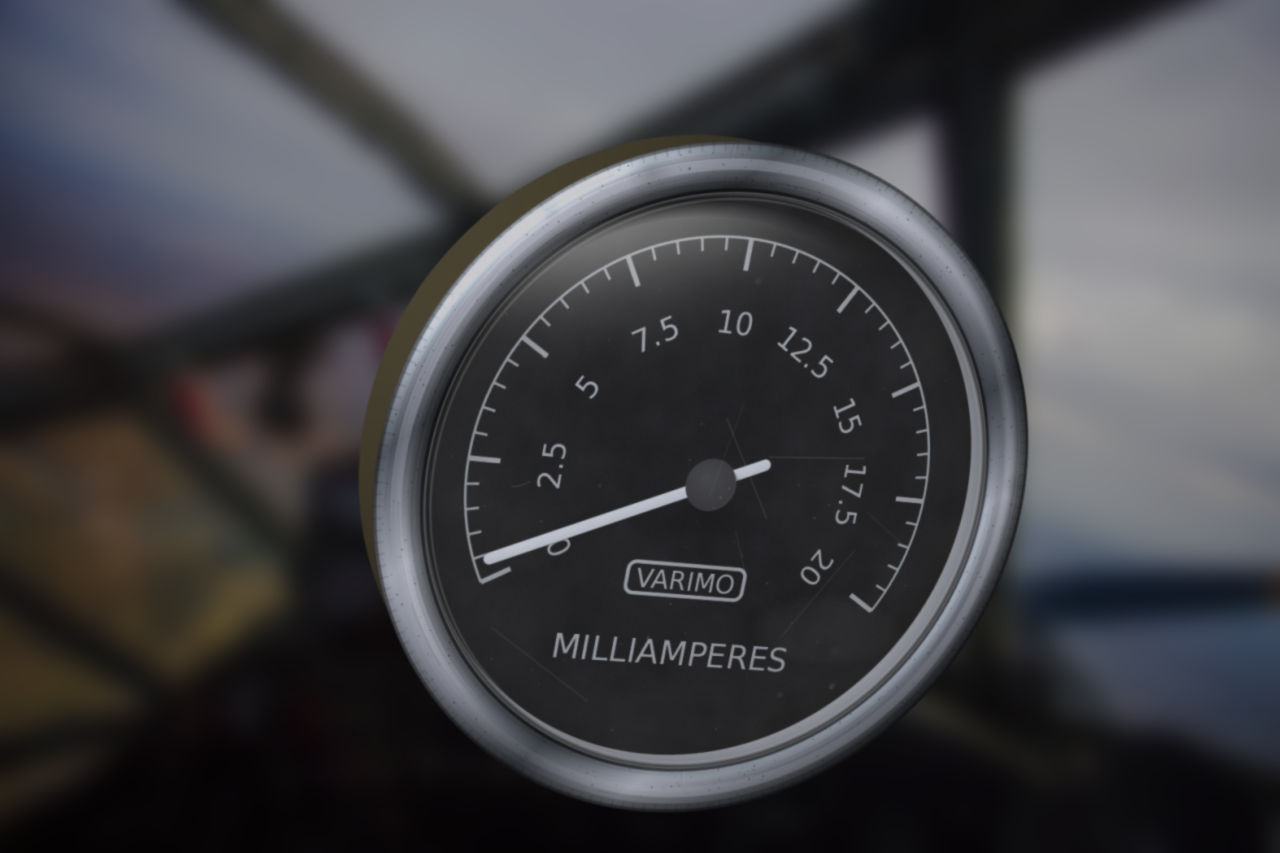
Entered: 0.5 mA
